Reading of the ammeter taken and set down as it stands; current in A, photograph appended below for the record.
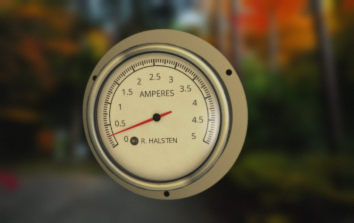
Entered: 0.25 A
